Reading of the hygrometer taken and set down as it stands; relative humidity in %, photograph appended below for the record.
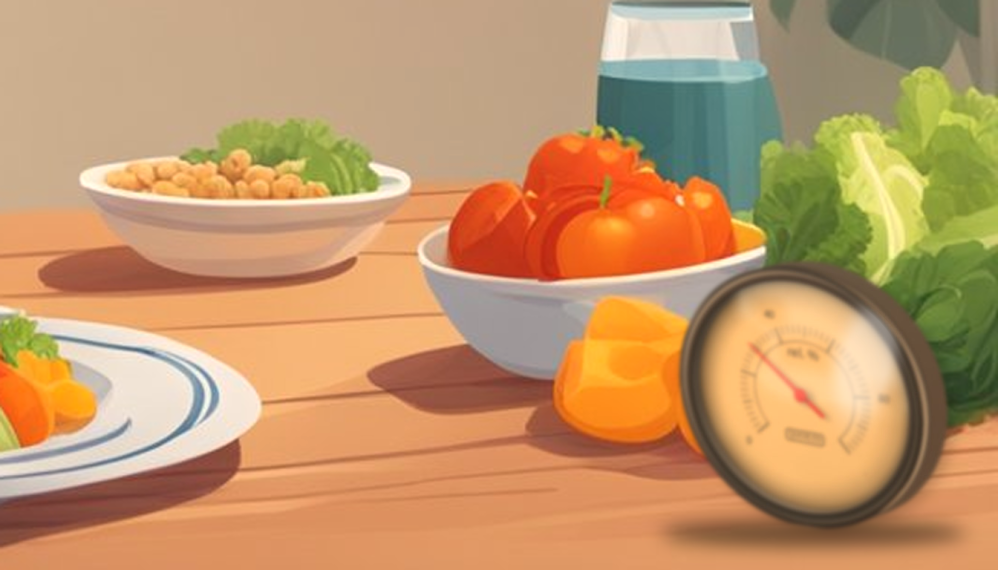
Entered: 30 %
